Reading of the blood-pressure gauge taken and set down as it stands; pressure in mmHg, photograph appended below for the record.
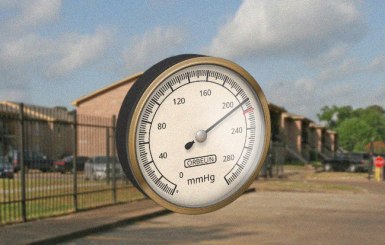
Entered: 210 mmHg
